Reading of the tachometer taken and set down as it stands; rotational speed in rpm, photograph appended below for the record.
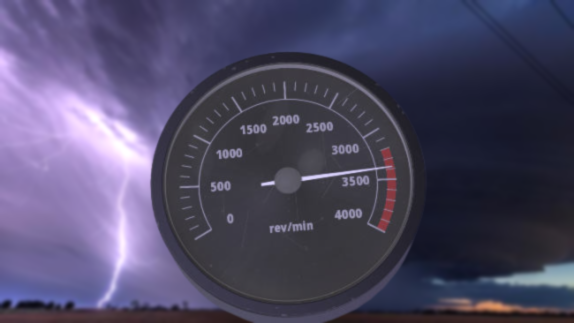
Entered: 3400 rpm
